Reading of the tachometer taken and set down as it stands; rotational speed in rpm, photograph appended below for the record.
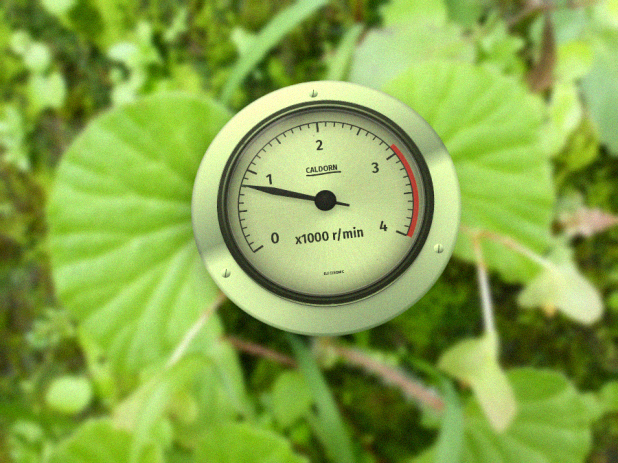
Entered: 800 rpm
